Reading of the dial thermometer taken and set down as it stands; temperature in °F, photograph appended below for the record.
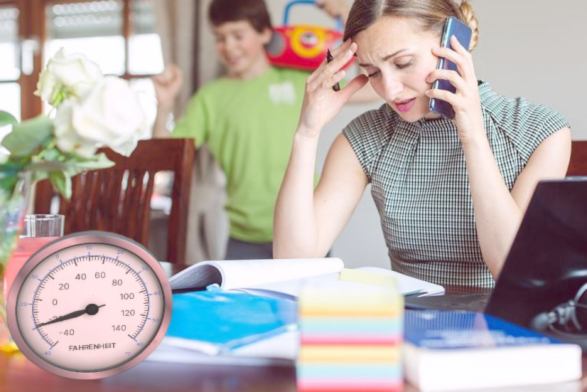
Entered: -20 °F
